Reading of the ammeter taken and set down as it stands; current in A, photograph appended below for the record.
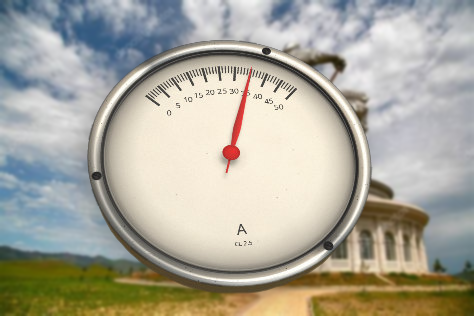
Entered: 35 A
